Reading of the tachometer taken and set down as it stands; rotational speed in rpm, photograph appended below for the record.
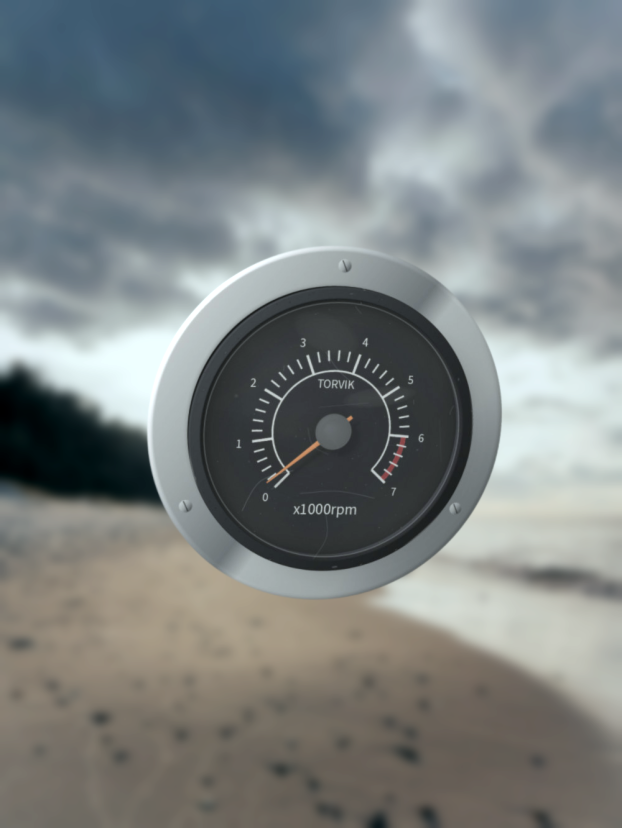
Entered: 200 rpm
